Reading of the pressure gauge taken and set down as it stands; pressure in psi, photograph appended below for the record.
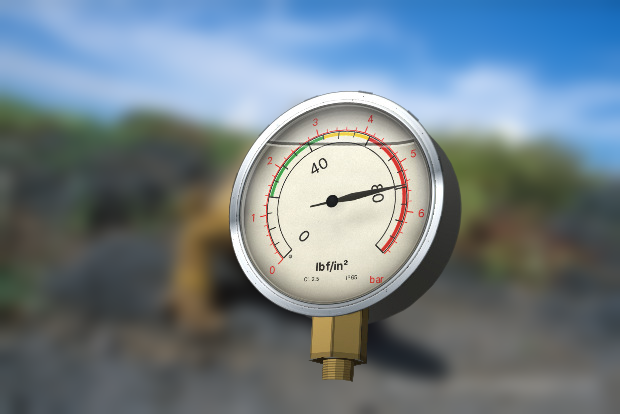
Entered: 80 psi
